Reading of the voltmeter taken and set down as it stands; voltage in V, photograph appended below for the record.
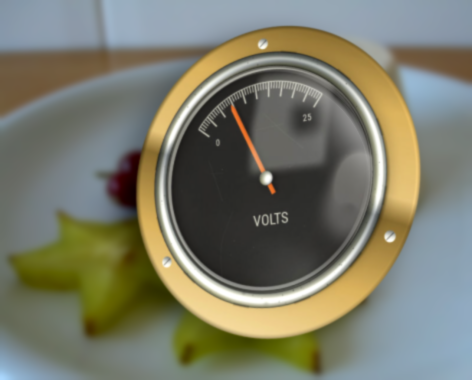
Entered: 7.5 V
